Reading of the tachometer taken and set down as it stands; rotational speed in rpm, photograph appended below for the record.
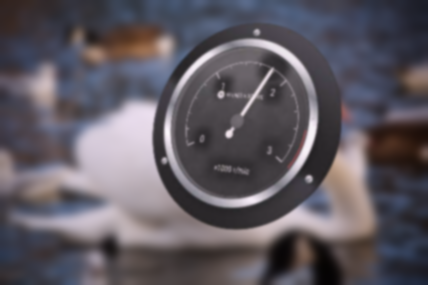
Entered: 1800 rpm
